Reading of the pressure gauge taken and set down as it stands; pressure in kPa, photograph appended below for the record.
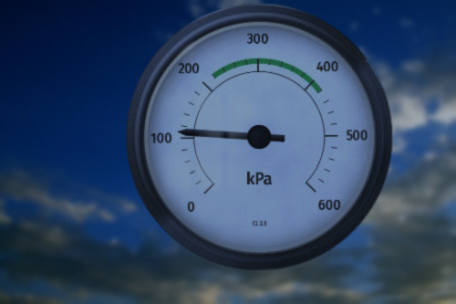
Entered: 110 kPa
